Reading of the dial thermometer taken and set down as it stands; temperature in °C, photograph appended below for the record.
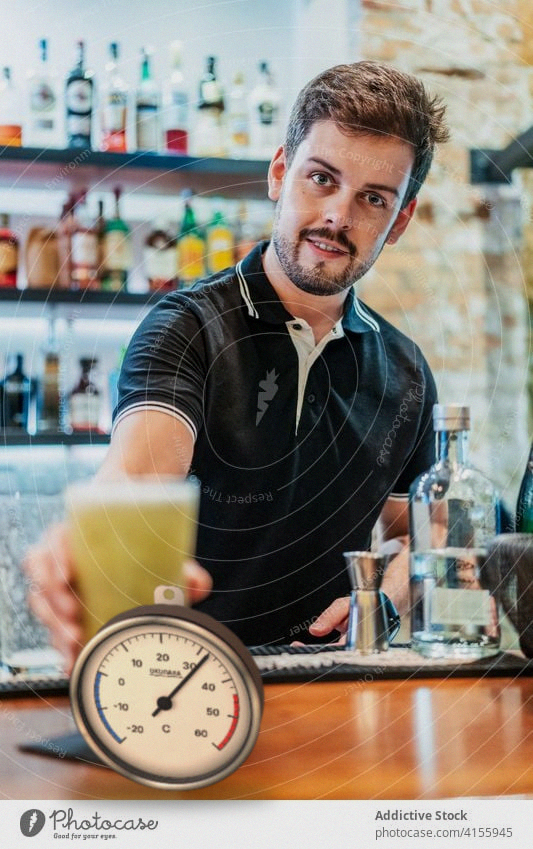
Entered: 32 °C
